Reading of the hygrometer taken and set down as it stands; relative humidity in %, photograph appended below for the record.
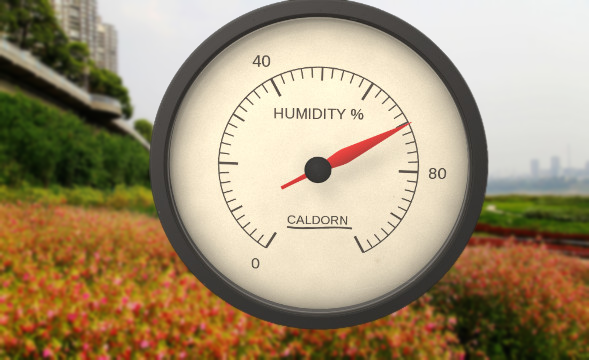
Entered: 70 %
